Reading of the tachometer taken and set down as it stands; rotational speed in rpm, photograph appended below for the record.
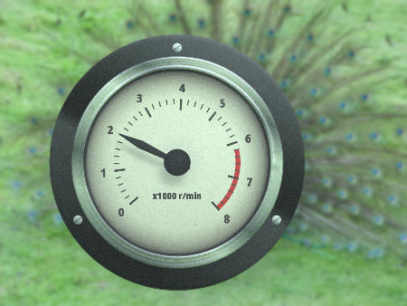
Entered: 2000 rpm
